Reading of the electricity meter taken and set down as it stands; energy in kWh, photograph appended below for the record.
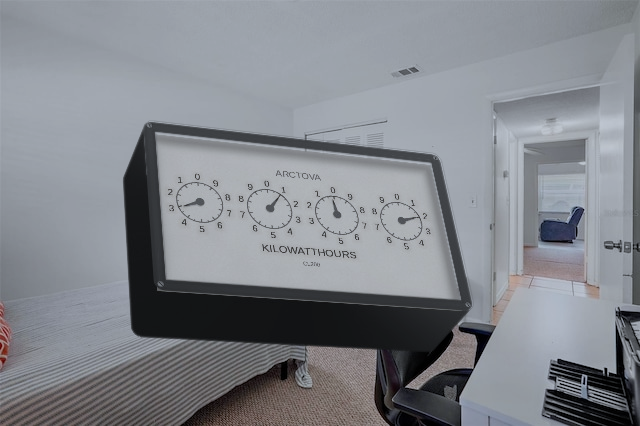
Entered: 3102 kWh
